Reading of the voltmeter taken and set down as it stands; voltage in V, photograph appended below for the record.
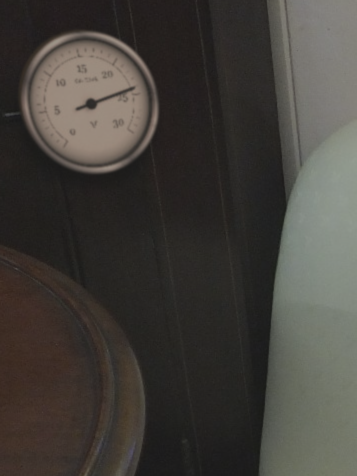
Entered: 24 V
